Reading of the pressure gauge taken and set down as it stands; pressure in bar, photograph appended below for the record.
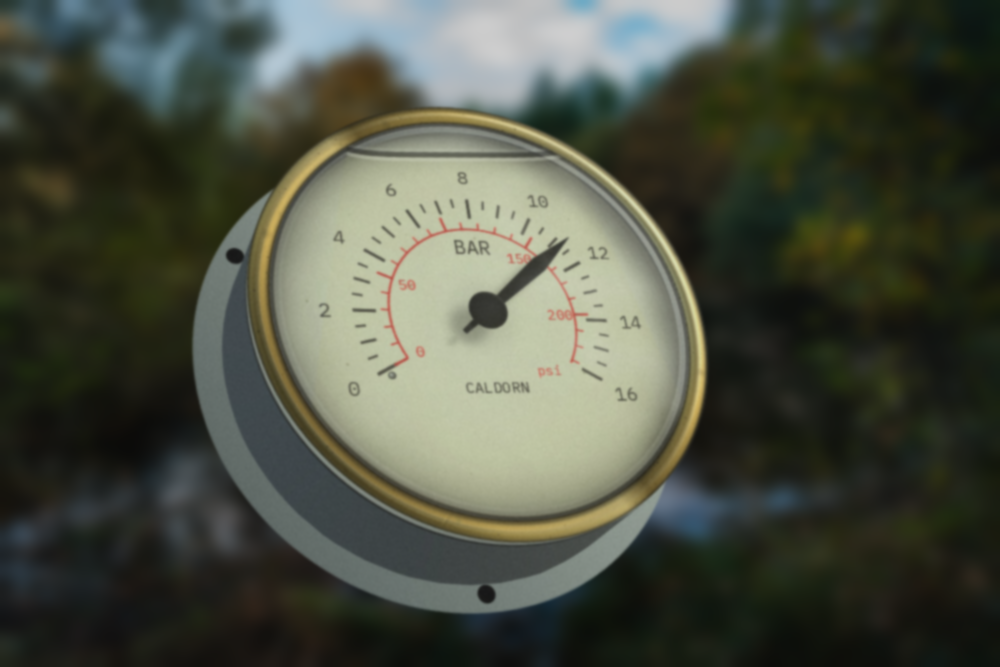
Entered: 11.25 bar
